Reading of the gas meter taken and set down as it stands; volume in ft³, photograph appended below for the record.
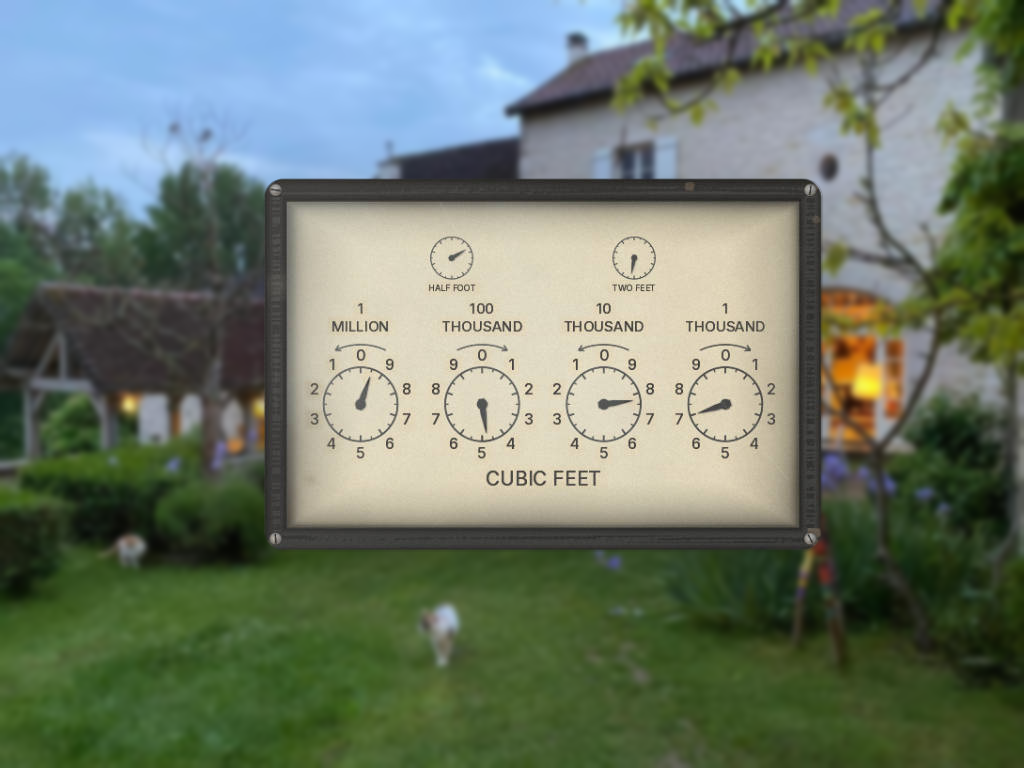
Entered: 947700 ft³
